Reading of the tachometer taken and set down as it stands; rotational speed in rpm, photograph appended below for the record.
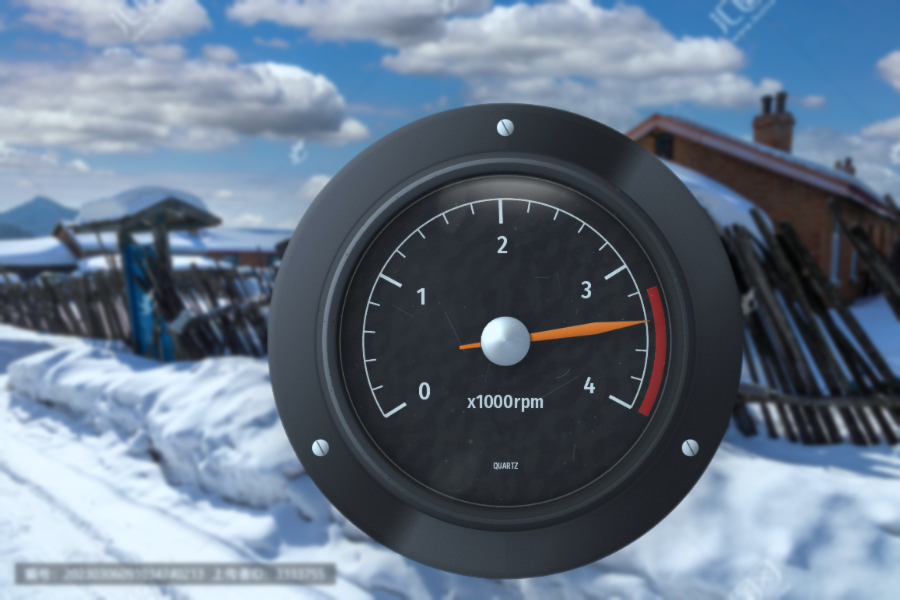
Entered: 3400 rpm
